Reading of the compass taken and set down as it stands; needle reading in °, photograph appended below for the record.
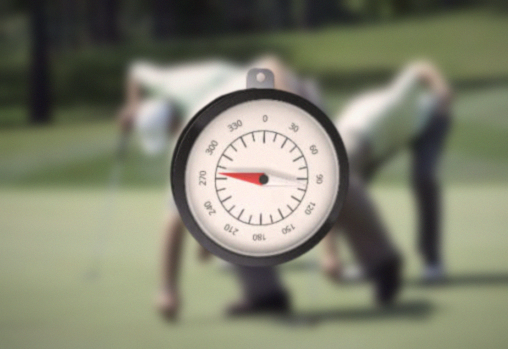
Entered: 277.5 °
